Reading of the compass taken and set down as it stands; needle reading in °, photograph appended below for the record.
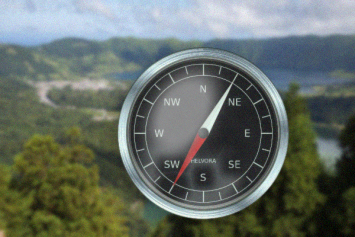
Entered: 210 °
